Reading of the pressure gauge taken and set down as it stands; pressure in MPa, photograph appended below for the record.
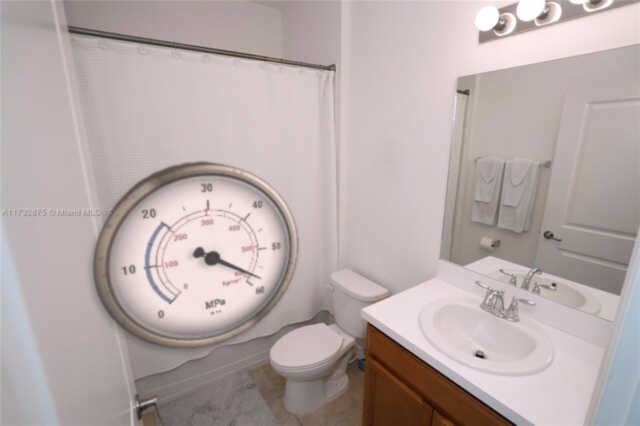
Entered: 57.5 MPa
